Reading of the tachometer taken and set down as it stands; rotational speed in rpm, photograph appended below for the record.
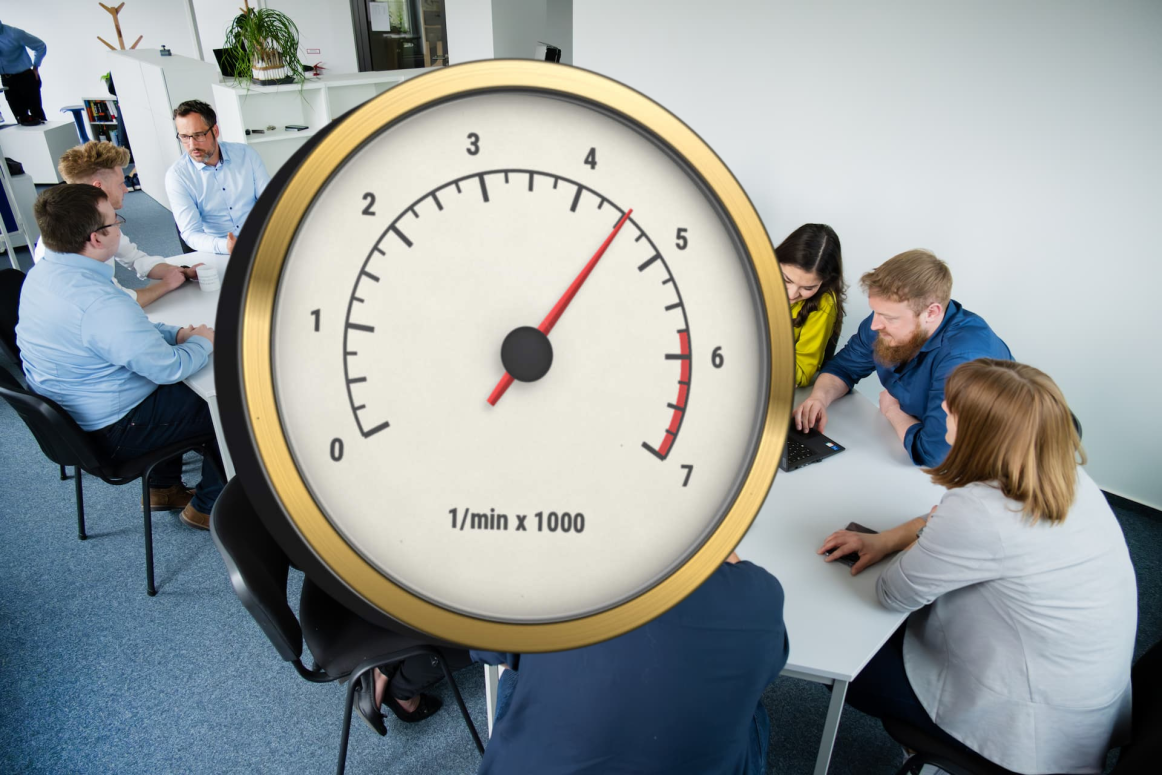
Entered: 4500 rpm
